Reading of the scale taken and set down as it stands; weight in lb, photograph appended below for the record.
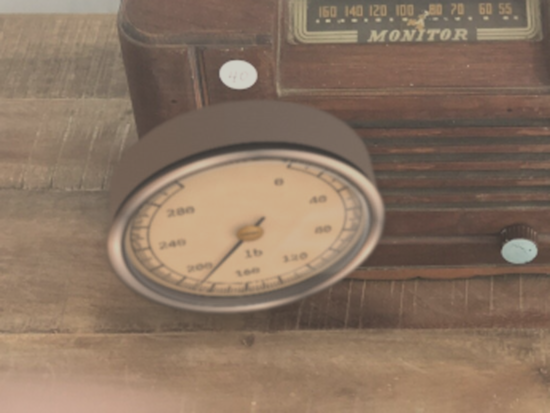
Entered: 190 lb
